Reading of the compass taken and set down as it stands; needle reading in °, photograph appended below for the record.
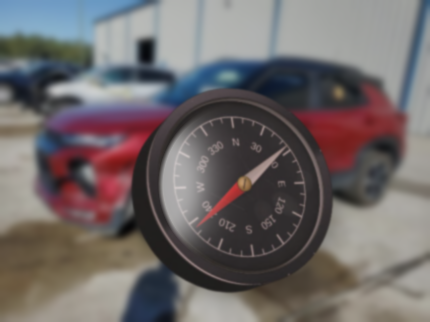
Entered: 235 °
